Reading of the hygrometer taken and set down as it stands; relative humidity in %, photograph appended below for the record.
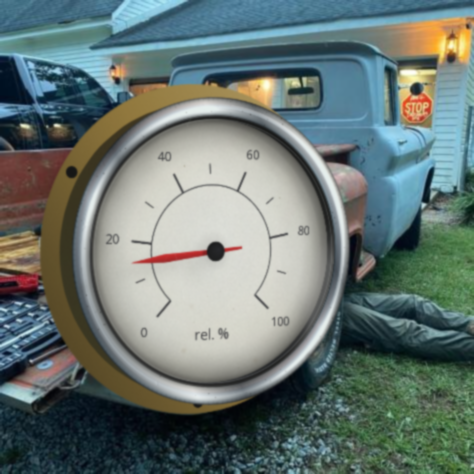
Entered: 15 %
